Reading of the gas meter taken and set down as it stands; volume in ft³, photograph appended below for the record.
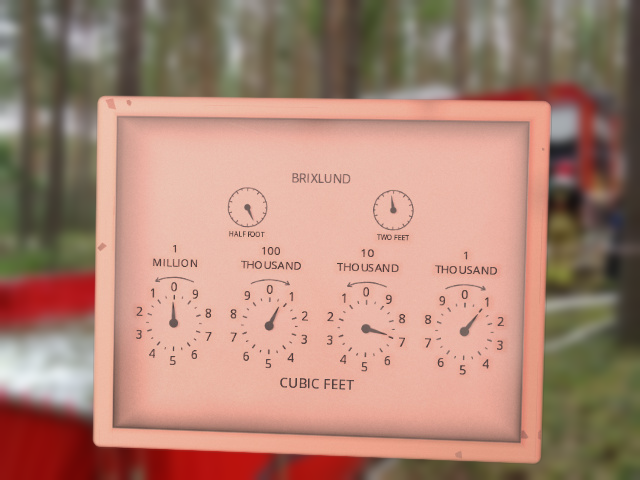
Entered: 7100 ft³
